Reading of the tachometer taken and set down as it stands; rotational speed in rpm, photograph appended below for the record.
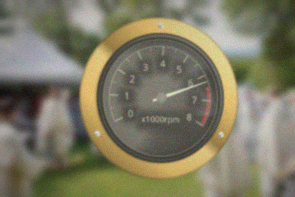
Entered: 6250 rpm
